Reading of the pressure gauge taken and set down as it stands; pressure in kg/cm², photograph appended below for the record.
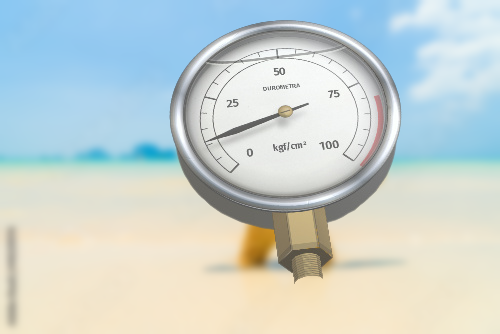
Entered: 10 kg/cm²
